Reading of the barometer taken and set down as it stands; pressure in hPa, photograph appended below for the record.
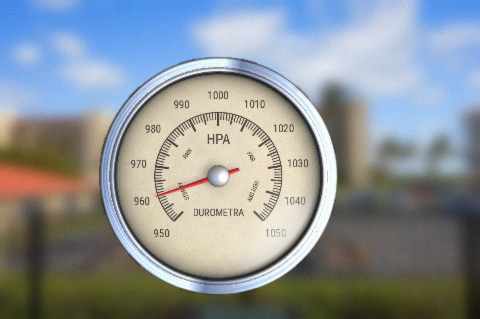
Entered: 960 hPa
